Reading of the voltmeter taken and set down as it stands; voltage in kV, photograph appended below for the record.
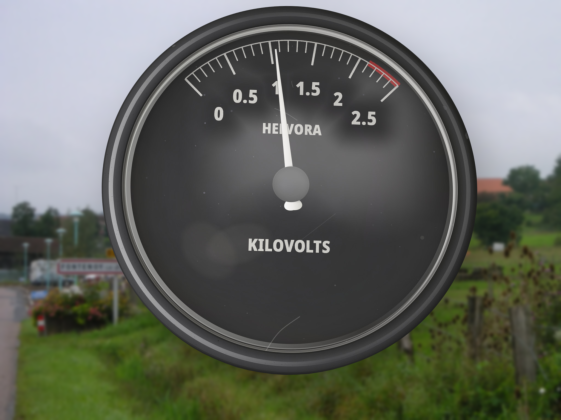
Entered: 1.05 kV
